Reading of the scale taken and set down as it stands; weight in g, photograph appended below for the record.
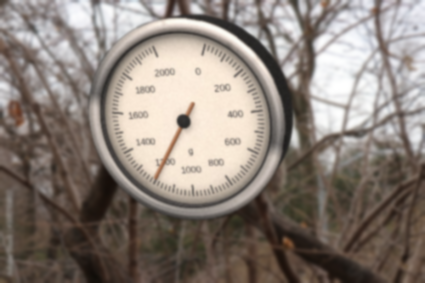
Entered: 1200 g
